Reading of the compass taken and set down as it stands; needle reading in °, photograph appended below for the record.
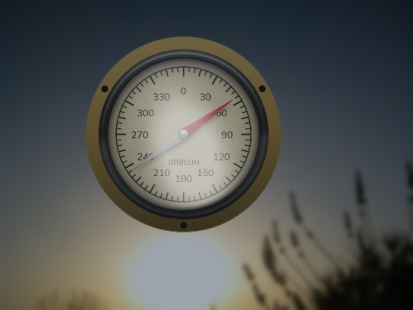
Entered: 55 °
